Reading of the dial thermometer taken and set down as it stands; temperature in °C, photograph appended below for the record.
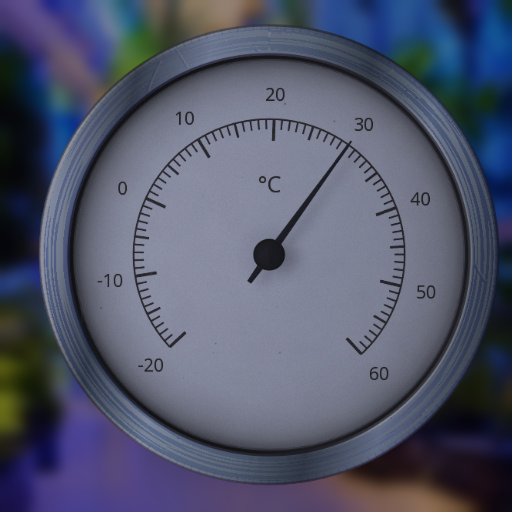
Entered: 30 °C
